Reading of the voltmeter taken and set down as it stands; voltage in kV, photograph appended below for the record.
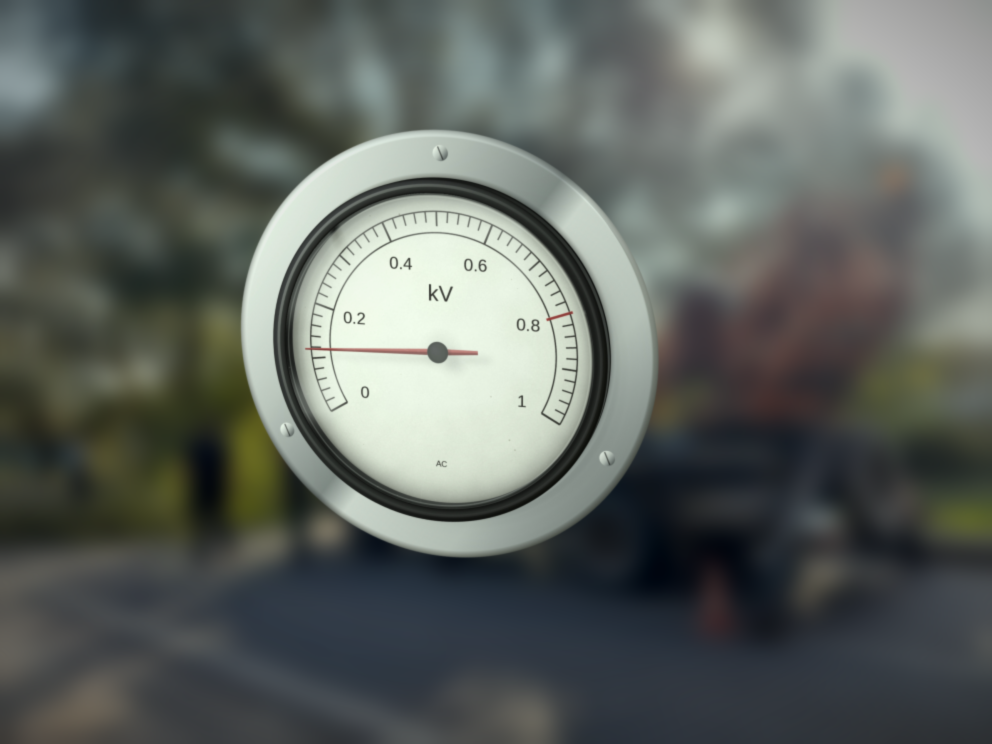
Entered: 0.12 kV
